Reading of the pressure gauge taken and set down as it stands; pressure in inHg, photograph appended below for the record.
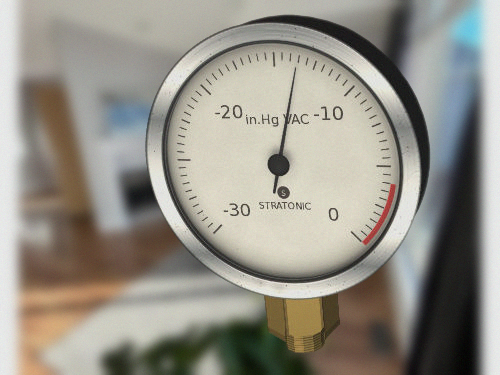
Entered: -13.5 inHg
